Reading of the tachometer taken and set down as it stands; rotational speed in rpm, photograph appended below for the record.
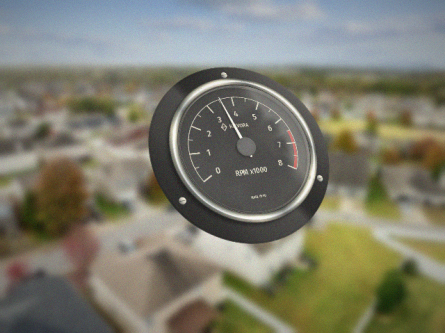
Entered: 3500 rpm
